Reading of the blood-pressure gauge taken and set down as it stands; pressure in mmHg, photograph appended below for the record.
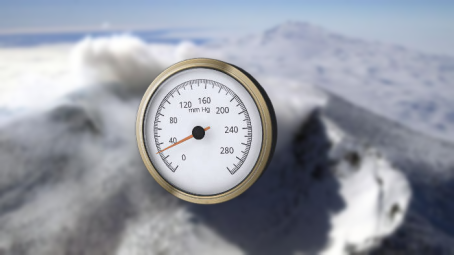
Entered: 30 mmHg
